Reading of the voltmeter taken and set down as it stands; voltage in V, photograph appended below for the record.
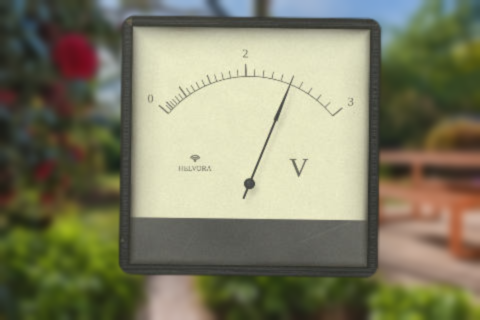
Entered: 2.5 V
